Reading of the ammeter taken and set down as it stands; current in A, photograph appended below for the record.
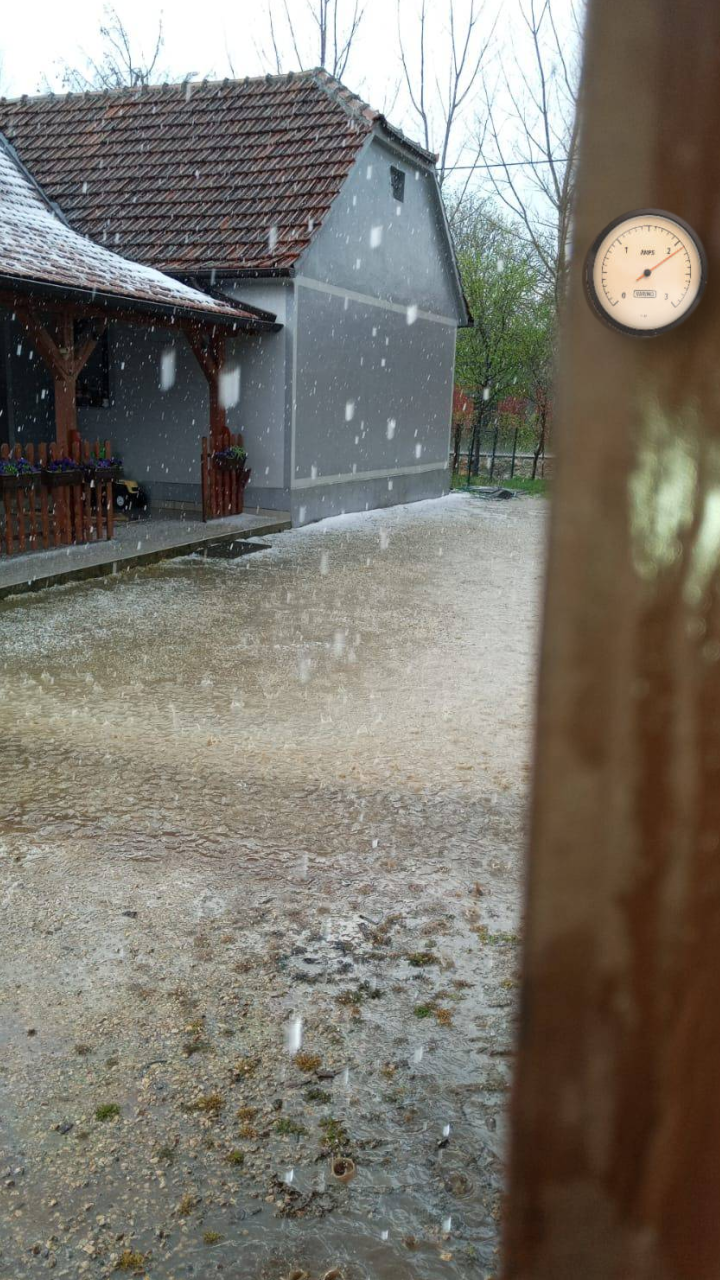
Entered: 2.1 A
